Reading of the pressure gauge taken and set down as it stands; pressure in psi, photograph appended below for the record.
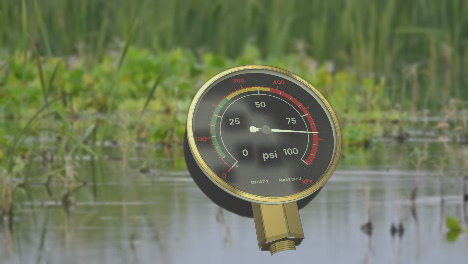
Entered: 85 psi
